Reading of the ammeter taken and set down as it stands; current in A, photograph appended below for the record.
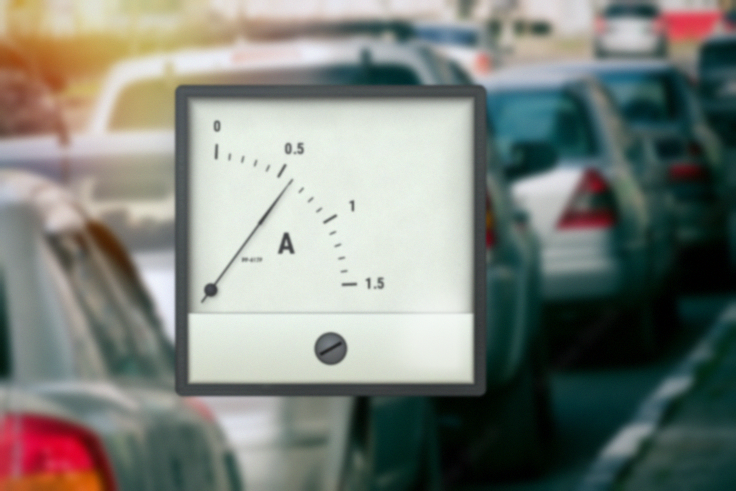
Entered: 0.6 A
